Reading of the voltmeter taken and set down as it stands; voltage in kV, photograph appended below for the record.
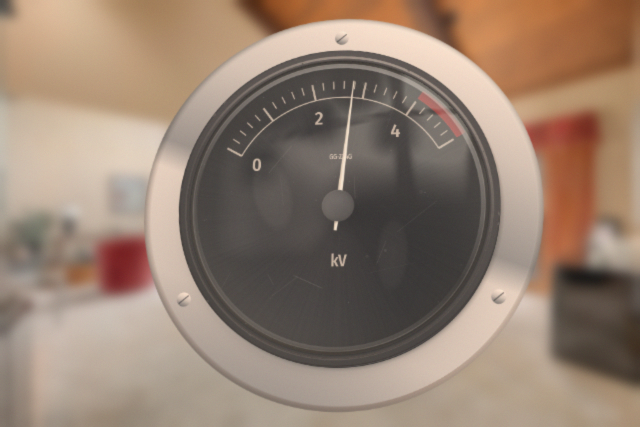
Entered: 2.8 kV
